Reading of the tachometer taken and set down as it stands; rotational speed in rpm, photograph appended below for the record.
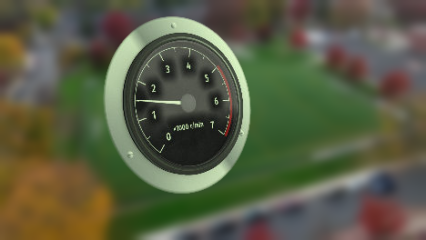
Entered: 1500 rpm
